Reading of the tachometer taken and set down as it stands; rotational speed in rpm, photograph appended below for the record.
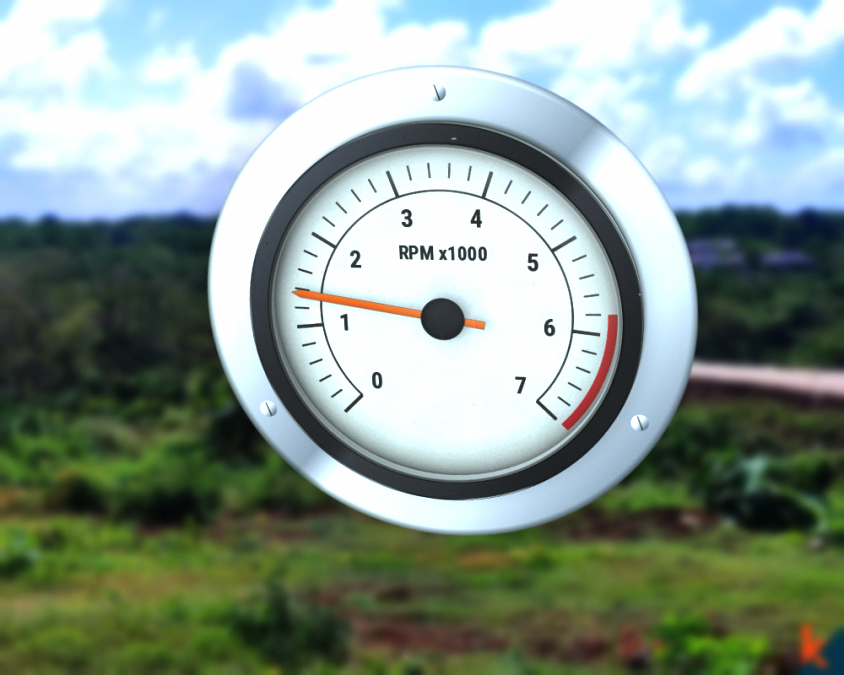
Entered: 1400 rpm
